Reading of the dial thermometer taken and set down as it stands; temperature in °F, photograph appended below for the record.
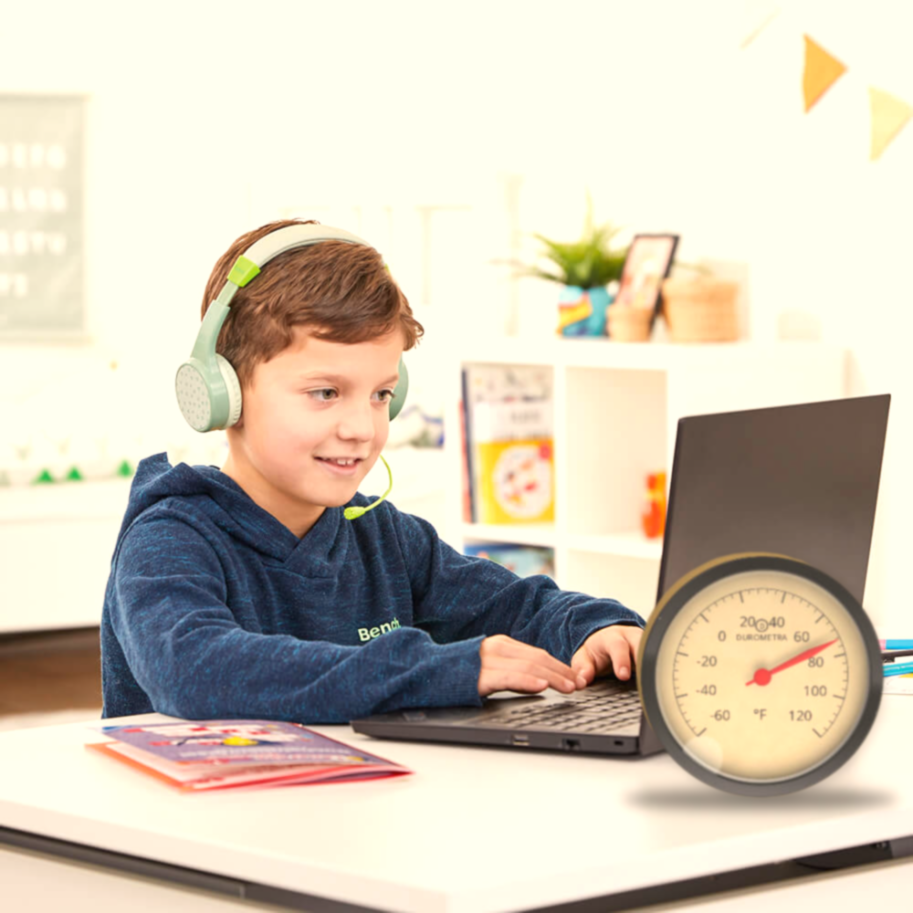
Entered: 72 °F
